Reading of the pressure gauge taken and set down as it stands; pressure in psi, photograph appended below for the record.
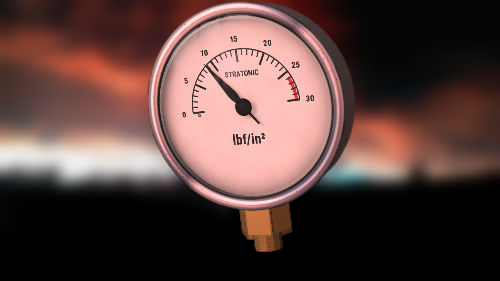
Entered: 9 psi
